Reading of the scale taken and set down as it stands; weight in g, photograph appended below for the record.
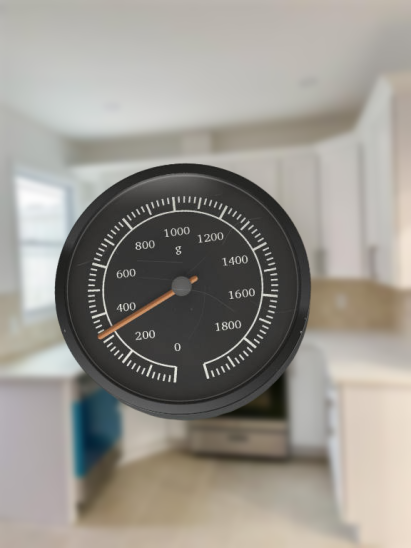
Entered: 320 g
